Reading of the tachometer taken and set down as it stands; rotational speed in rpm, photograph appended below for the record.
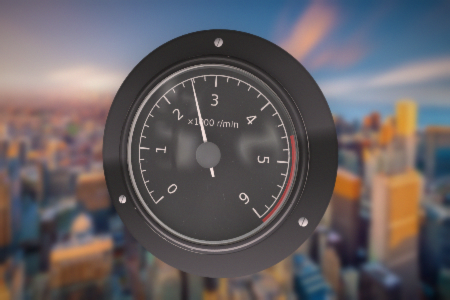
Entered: 2600 rpm
